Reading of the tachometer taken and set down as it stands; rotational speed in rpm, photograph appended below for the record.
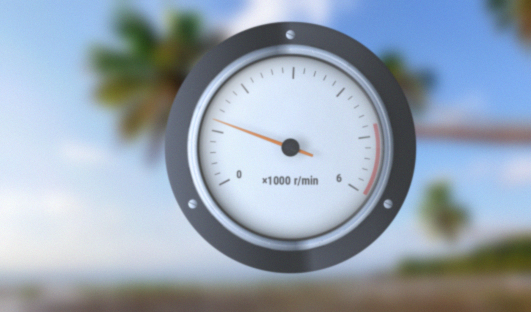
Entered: 1200 rpm
